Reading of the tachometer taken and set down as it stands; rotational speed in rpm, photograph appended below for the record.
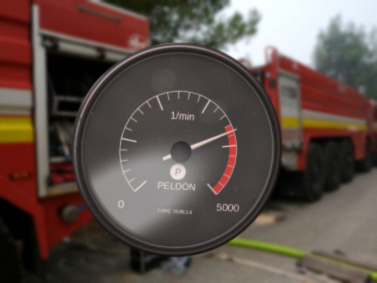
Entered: 3700 rpm
